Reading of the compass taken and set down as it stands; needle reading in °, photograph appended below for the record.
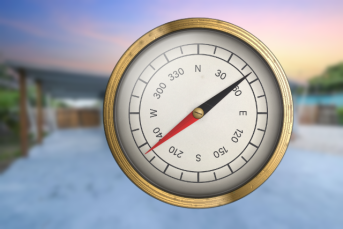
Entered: 232.5 °
